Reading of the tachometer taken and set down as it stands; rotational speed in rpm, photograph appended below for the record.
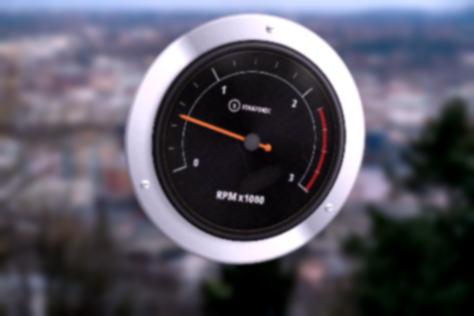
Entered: 500 rpm
